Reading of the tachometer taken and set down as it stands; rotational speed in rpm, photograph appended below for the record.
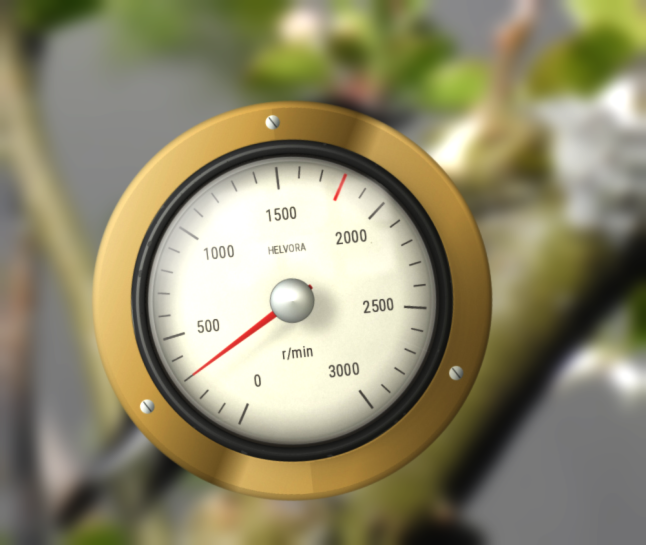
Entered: 300 rpm
